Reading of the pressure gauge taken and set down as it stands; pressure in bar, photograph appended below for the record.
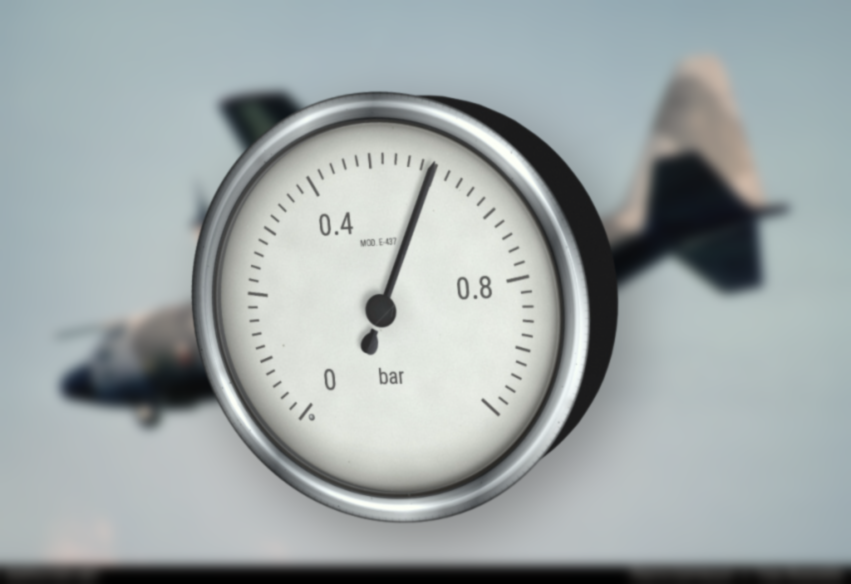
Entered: 0.6 bar
